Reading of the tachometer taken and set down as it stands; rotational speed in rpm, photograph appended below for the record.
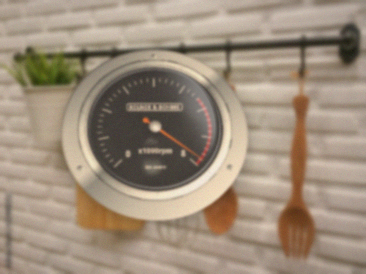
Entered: 7800 rpm
